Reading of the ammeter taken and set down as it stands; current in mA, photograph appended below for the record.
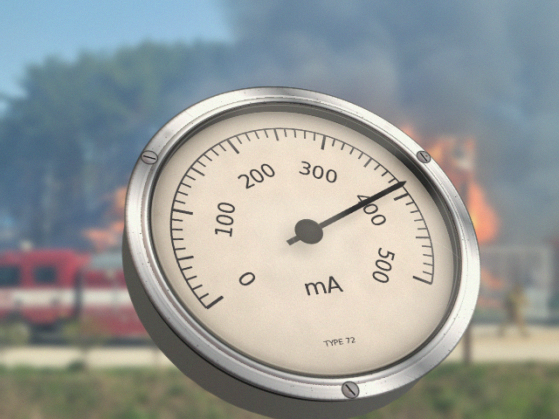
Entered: 390 mA
